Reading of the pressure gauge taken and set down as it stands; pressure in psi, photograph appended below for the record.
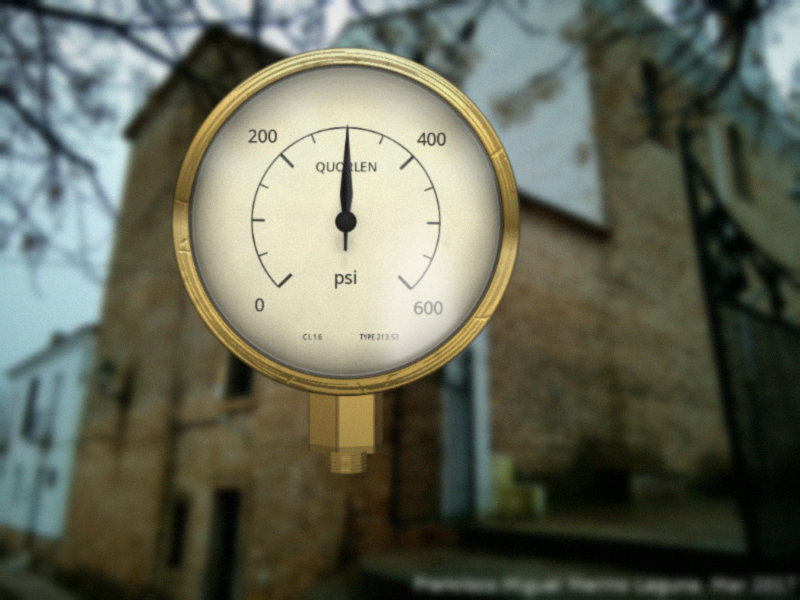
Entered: 300 psi
